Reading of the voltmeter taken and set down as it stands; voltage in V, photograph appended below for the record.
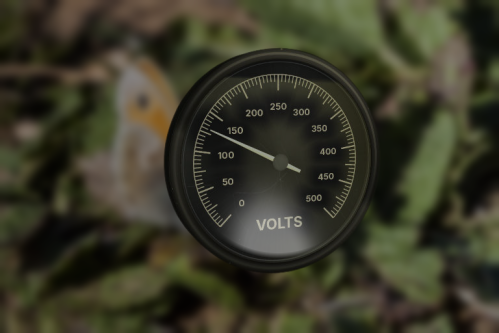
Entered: 130 V
